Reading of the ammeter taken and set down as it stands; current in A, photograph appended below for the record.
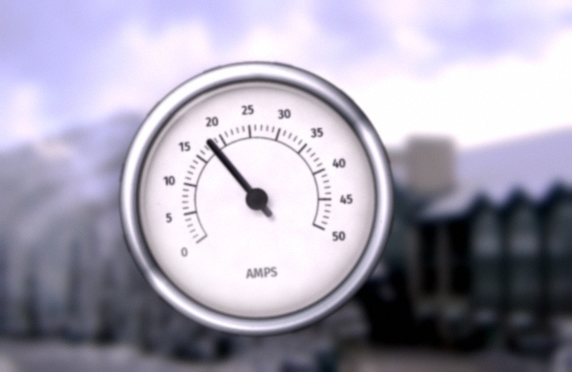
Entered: 18 A
